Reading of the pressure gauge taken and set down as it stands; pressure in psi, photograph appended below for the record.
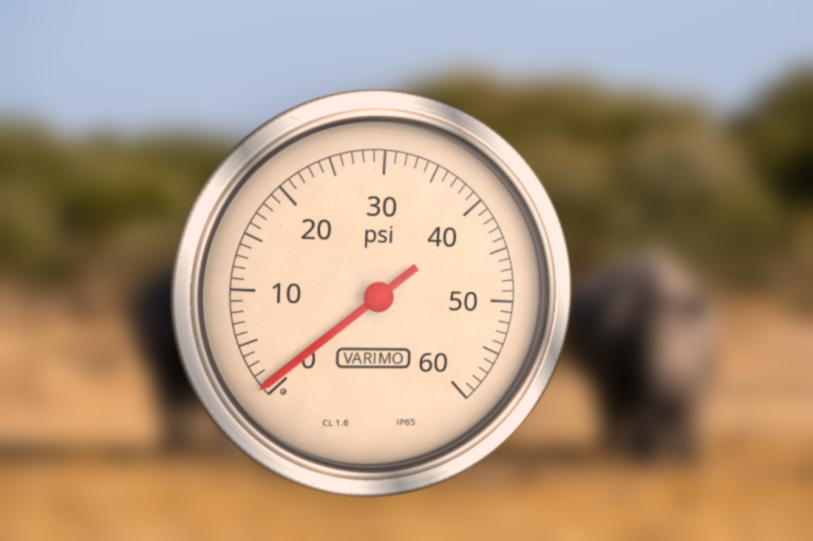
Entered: 1 psi
